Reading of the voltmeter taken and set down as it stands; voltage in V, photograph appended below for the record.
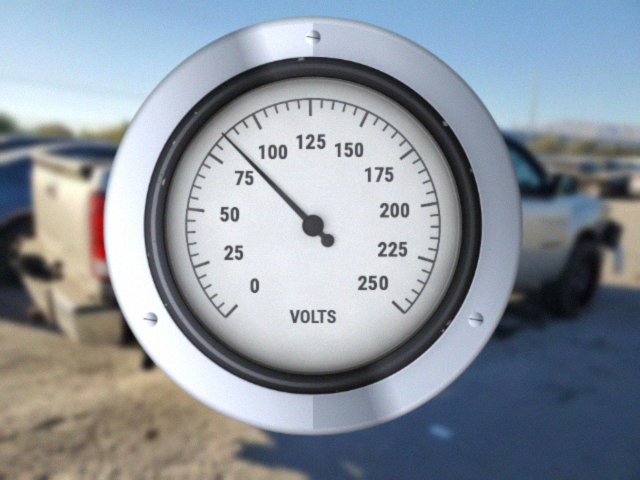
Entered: 85 V
